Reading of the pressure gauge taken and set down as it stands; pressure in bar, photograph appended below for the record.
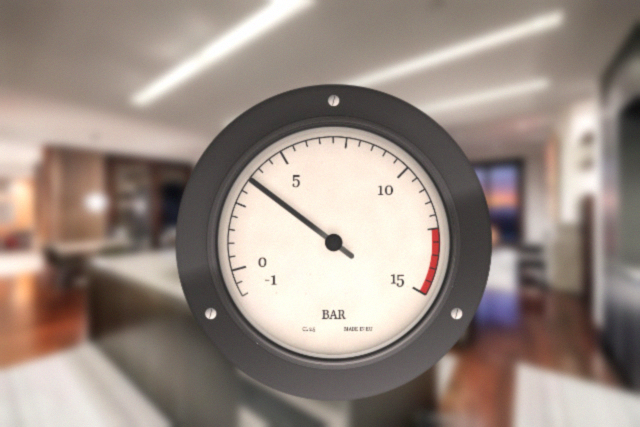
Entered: 3.5 bar
